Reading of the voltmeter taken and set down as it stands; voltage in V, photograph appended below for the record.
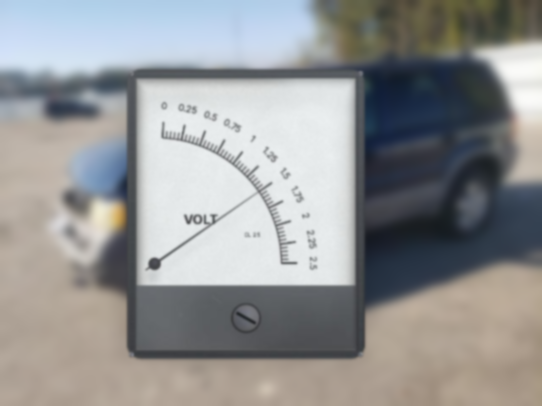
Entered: 1.5 V
